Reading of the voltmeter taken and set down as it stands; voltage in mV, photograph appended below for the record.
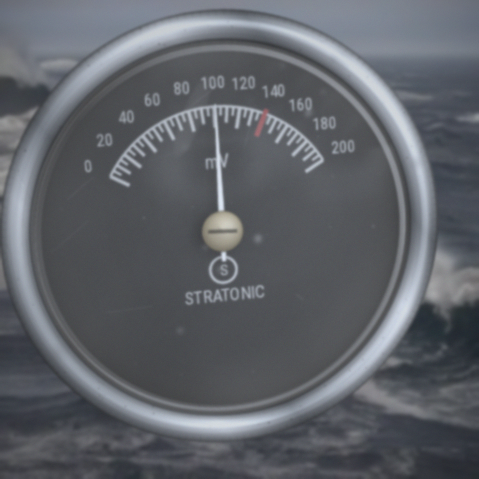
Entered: 100 mV
